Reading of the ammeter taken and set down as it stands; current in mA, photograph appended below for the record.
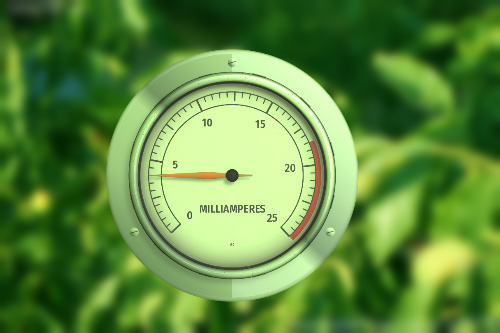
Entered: 4 mA
